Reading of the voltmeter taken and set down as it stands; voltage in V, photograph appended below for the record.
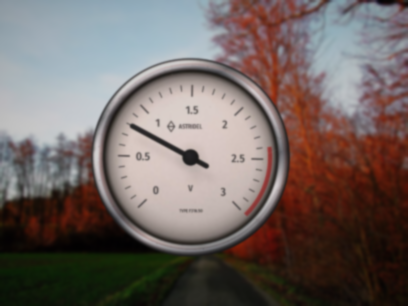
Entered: 0.8 V
